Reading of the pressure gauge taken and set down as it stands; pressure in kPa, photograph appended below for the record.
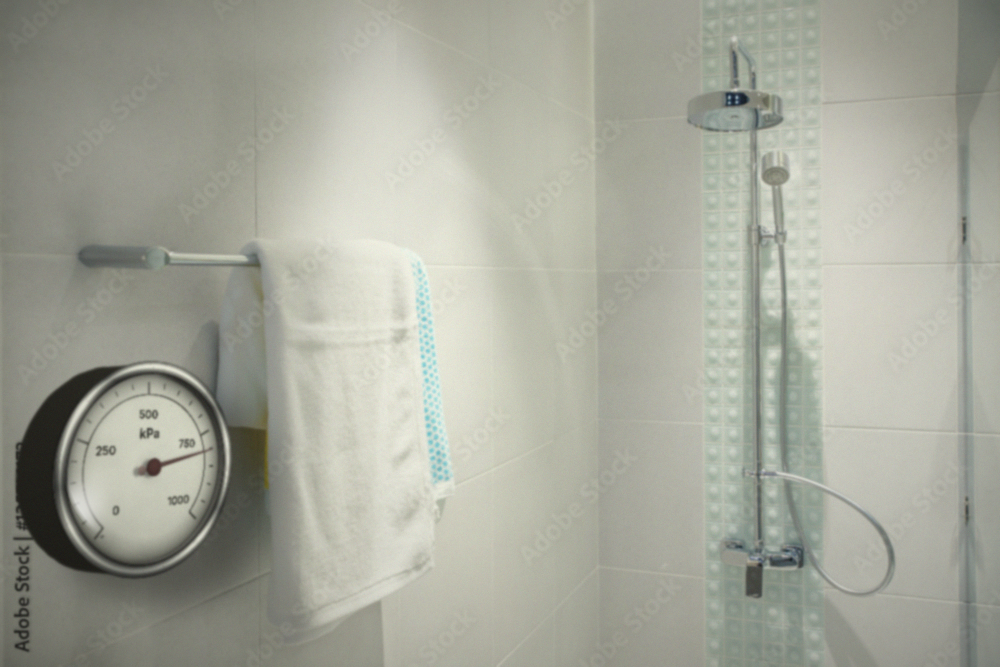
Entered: 800 kPa
